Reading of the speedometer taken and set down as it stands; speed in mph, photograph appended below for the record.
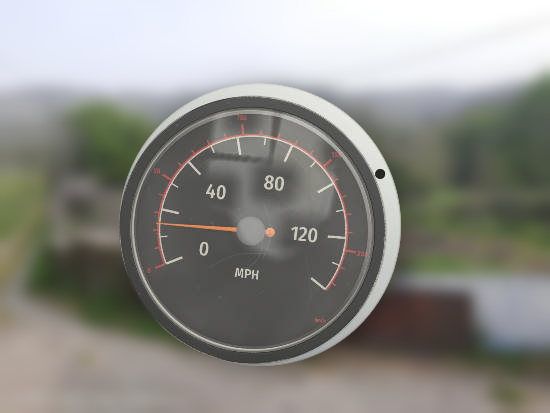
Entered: 15 mph
